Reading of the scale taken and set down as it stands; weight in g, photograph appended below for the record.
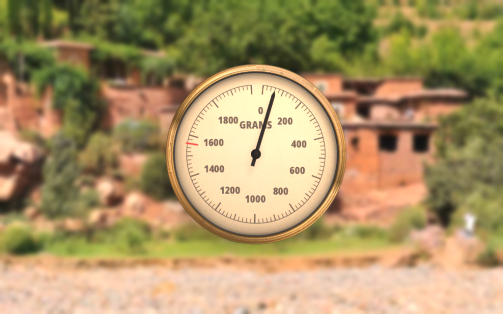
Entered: 60 g
